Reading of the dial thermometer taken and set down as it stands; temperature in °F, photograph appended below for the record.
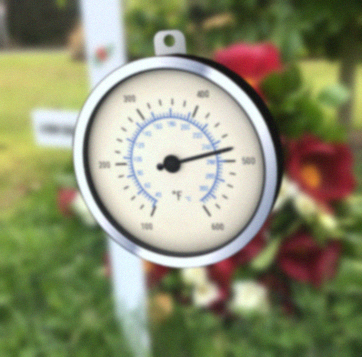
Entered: 480 °F
